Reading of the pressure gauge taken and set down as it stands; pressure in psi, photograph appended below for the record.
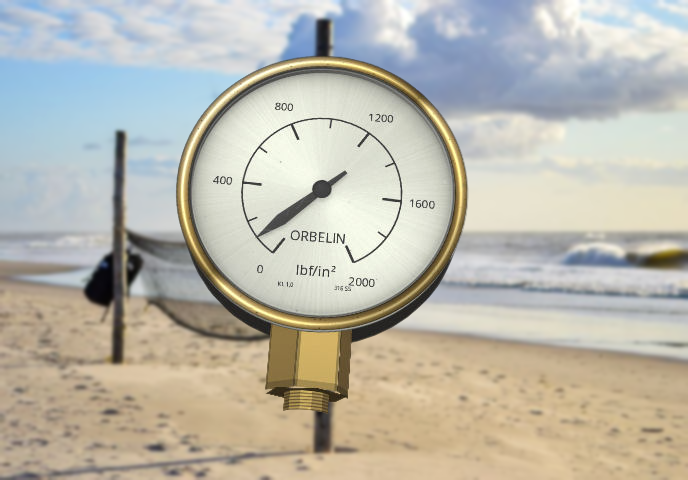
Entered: 100 psi
